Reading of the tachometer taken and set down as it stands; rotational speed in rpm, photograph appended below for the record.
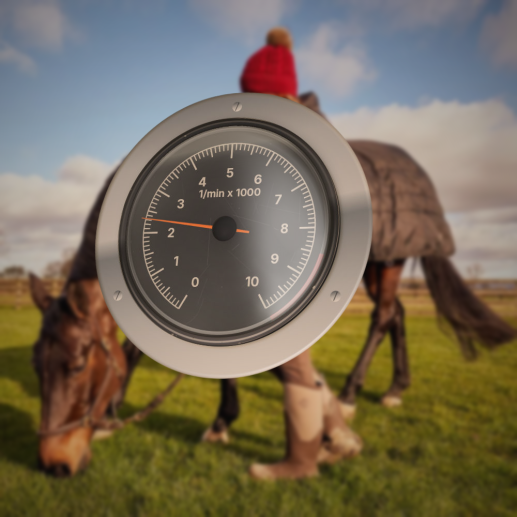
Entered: 2300 rpm
